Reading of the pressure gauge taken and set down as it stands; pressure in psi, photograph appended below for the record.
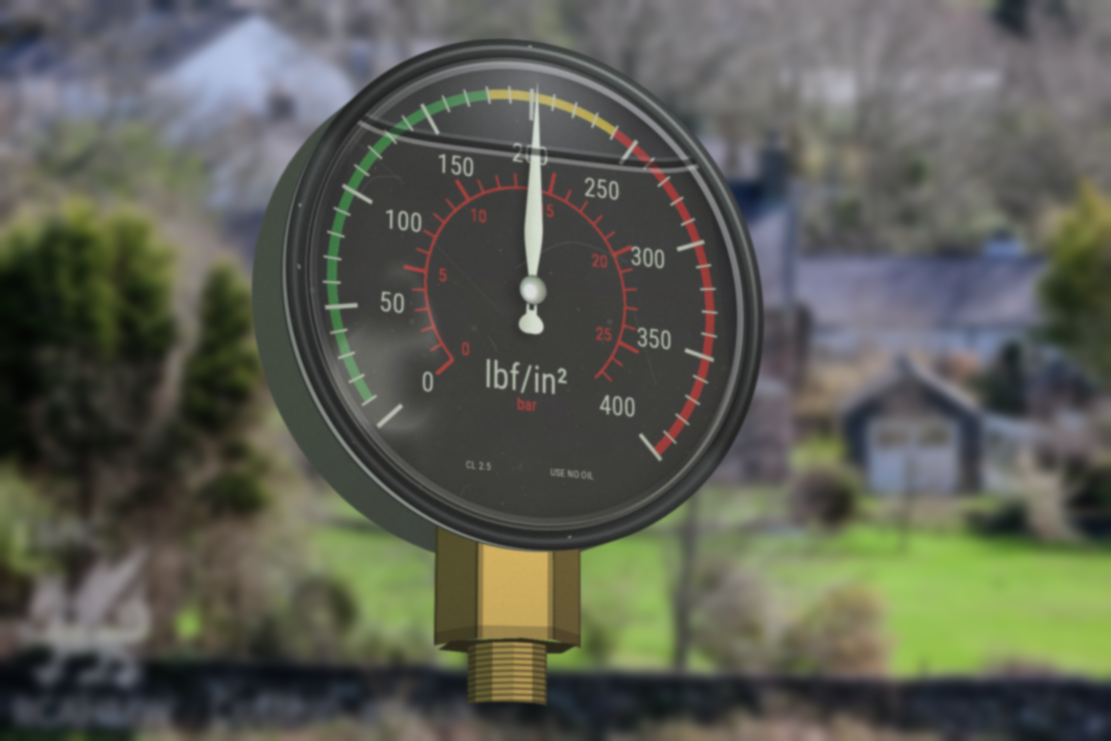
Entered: 200 psi
